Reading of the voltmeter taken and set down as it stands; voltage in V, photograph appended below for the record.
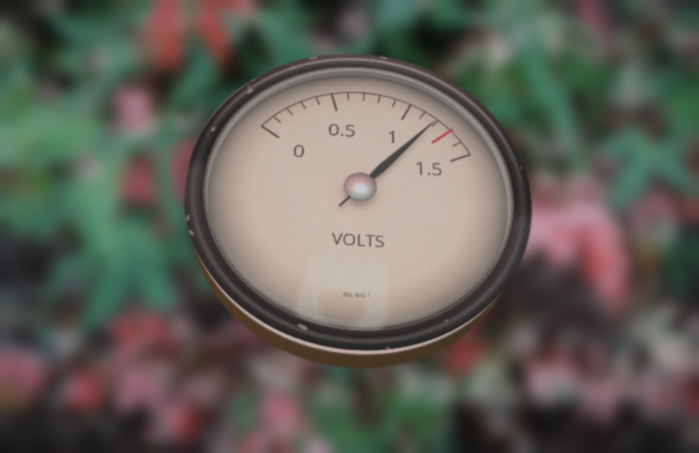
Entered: 1.2 V
